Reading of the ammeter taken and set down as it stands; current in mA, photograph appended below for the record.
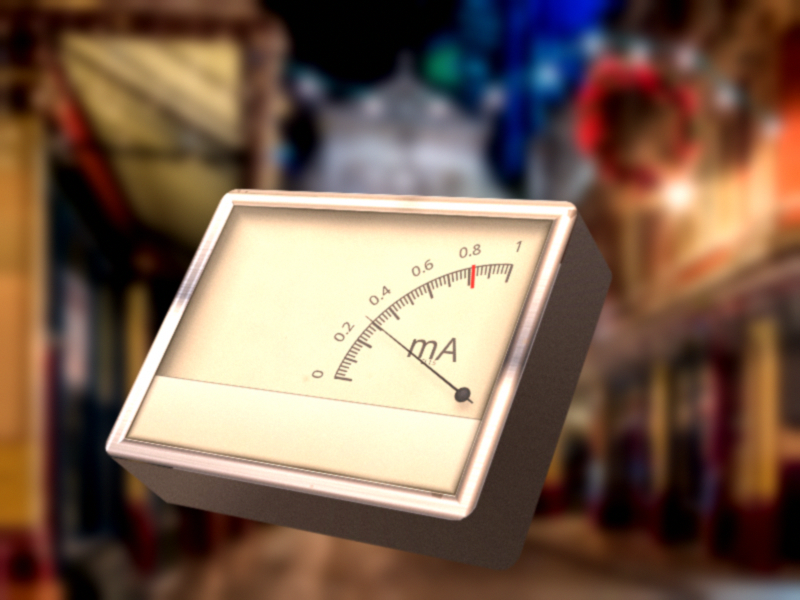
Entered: 0.3 mA
